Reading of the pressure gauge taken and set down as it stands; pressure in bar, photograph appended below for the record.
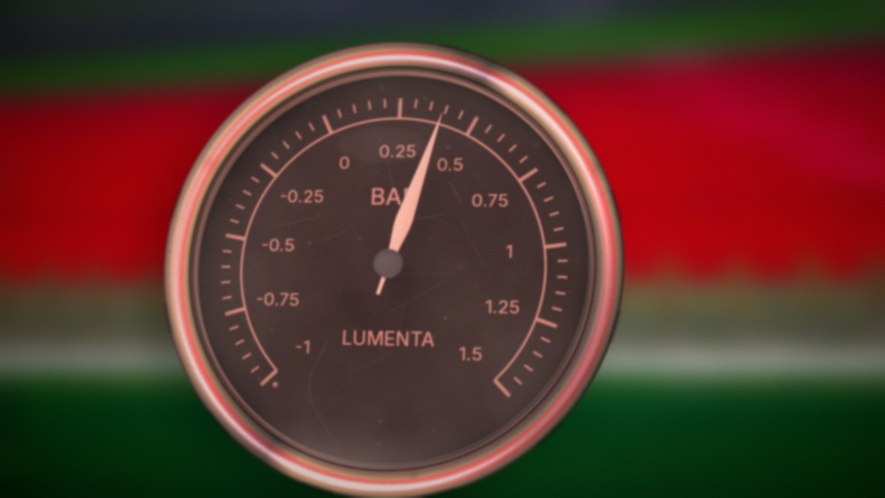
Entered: 0.4 bar
